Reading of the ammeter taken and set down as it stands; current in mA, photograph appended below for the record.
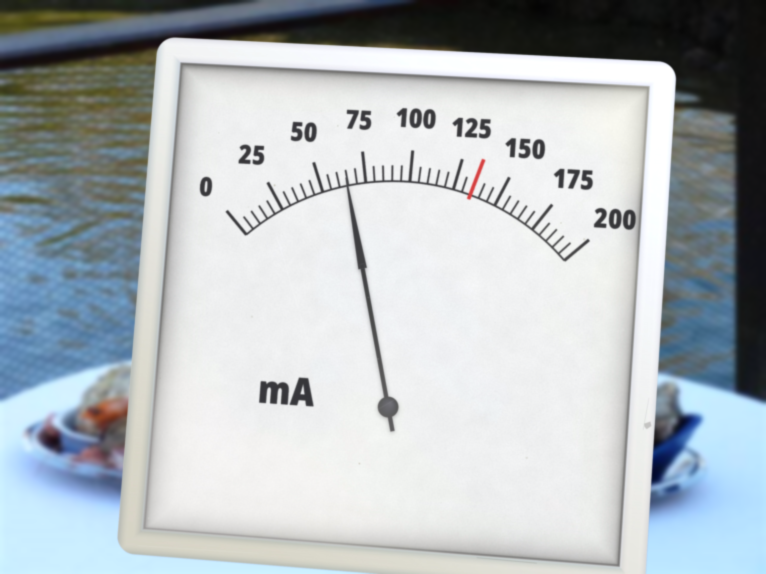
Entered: 65 mA
